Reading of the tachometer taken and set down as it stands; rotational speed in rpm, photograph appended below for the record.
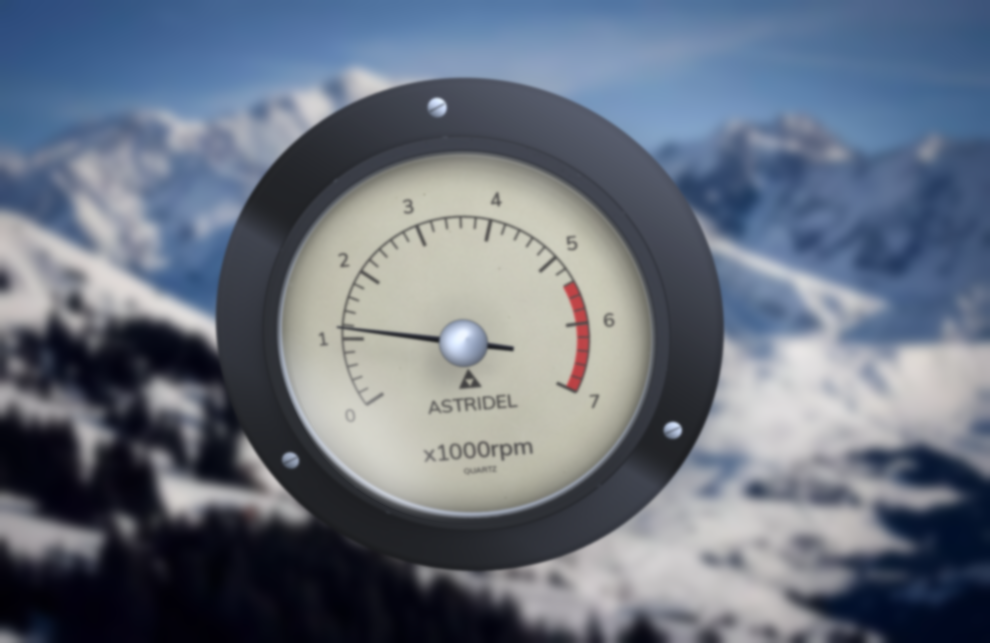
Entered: 1200 rpm
